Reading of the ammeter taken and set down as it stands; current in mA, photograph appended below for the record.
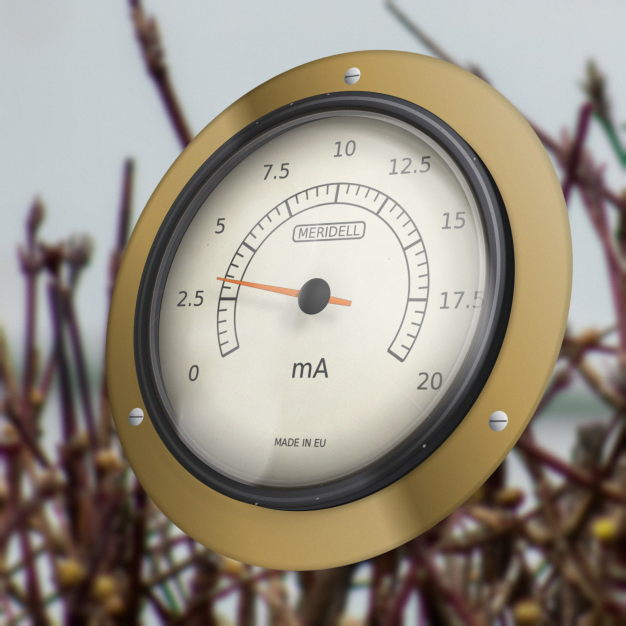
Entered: 3.25 mA
